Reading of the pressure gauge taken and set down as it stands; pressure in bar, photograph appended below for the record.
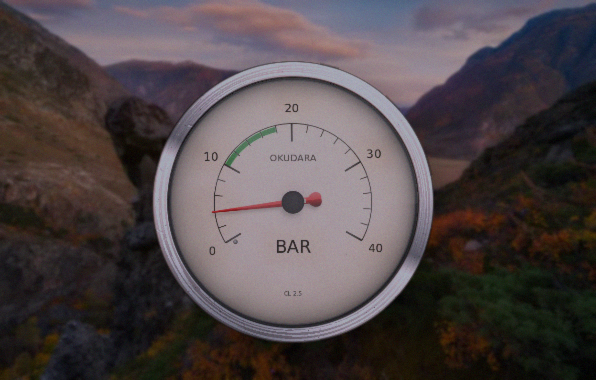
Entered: 4 bar
